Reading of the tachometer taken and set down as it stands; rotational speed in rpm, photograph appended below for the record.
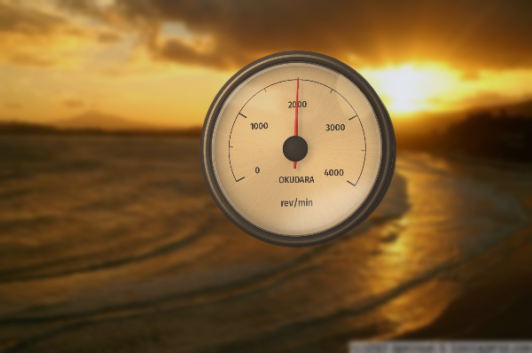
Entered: 2000 rpm
